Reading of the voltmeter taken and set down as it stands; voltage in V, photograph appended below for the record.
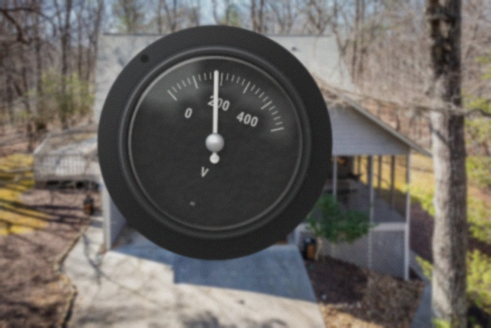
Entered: 180 V
